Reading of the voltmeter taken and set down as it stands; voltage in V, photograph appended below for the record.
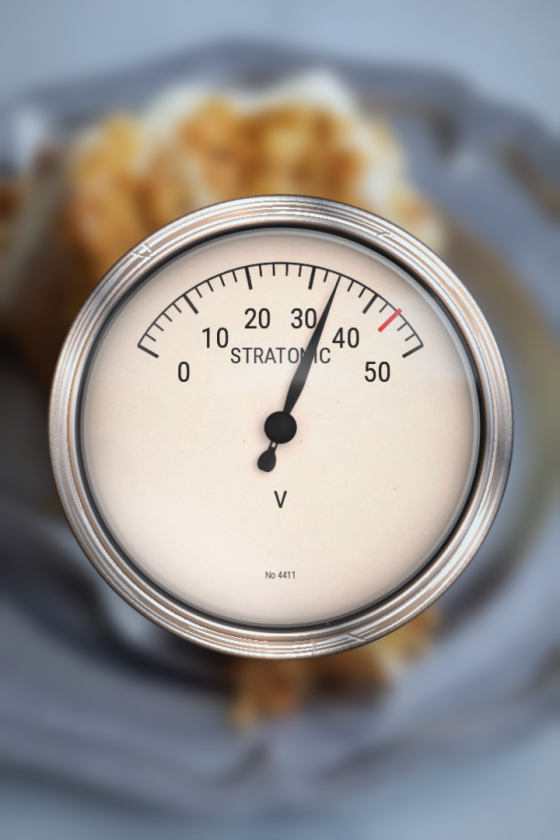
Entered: 34 V
